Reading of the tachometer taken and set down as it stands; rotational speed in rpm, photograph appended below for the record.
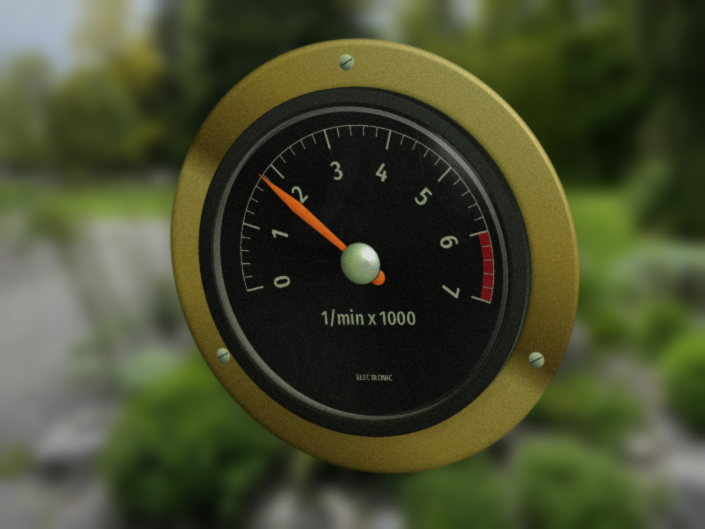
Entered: 1800 rpm
